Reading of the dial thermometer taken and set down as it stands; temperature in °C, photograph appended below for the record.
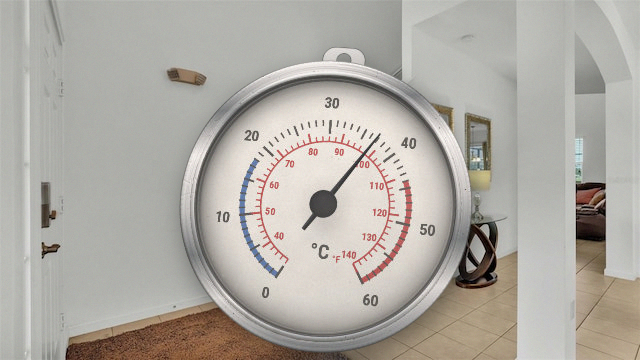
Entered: 37 °C
